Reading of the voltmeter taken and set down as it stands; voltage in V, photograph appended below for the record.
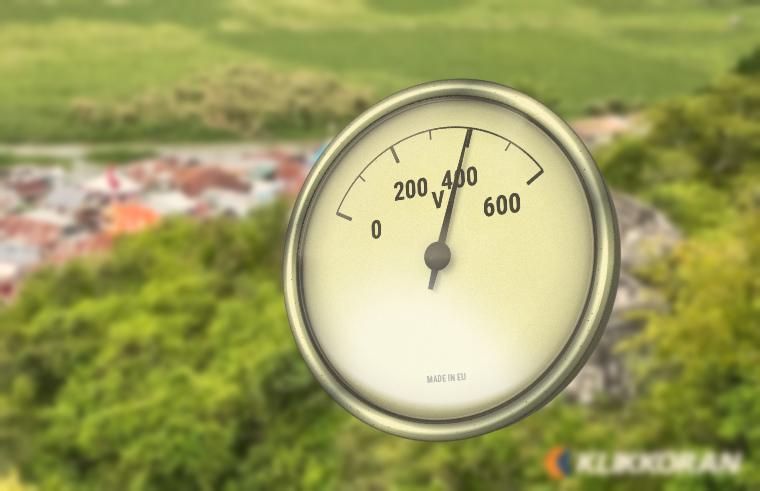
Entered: 400 V
